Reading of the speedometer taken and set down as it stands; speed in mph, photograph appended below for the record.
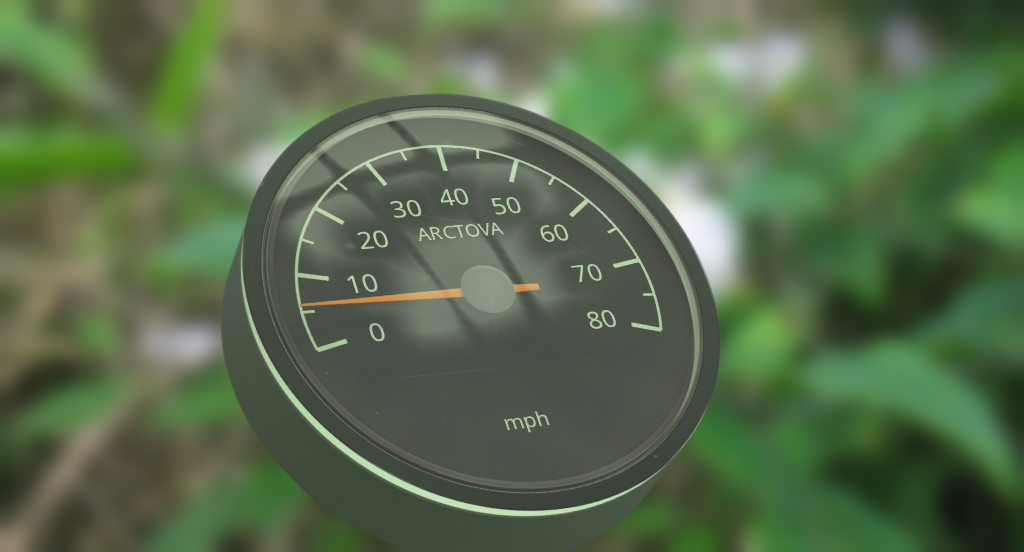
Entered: 5 mph
